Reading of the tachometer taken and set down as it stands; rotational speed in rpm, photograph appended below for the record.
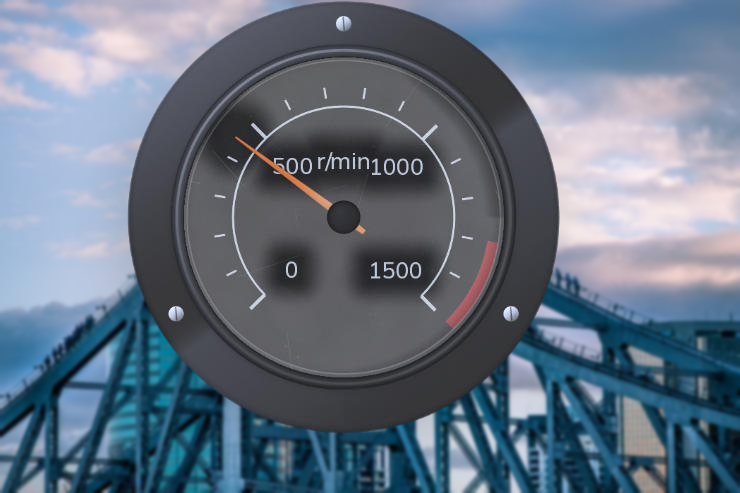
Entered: 450 rpm
